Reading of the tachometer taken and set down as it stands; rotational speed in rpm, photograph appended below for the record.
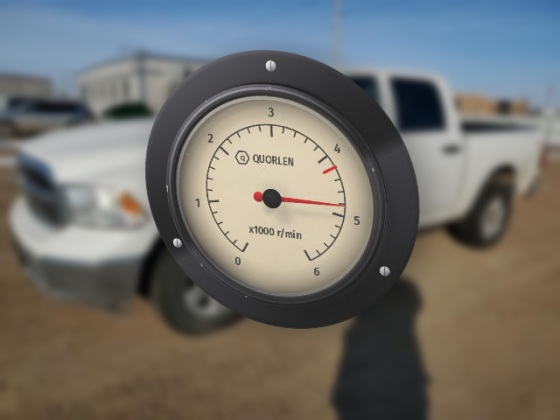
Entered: 4800 rpm
